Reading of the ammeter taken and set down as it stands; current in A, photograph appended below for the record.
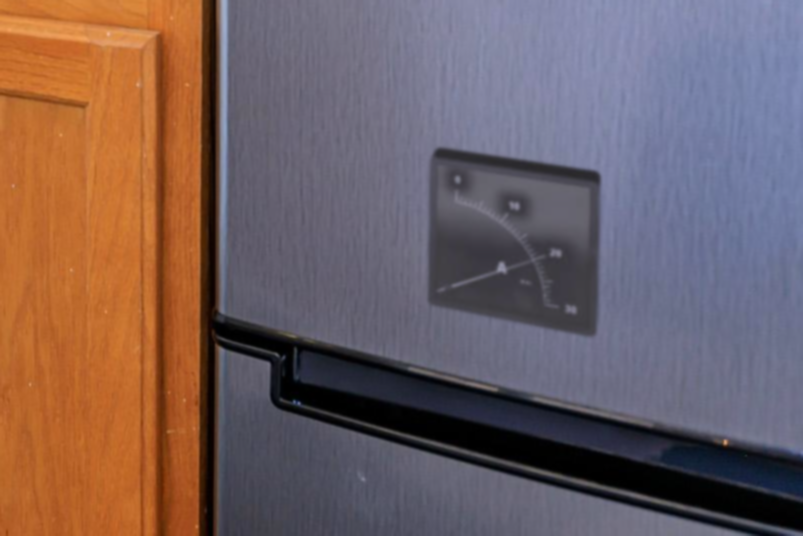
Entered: 20 A
